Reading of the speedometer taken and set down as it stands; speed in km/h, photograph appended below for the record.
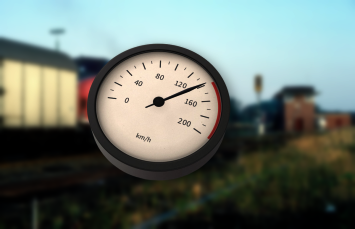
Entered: 140 km/h
